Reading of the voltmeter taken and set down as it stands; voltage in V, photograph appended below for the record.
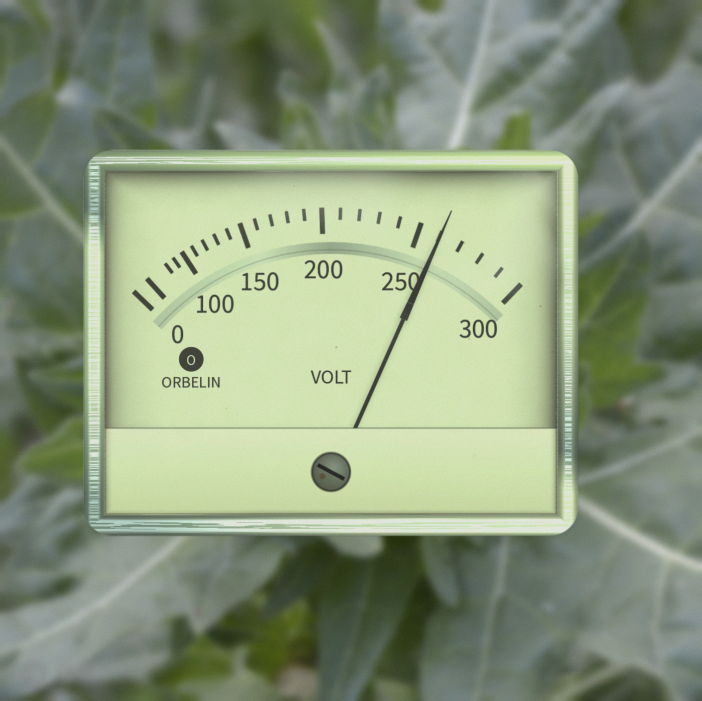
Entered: 260 V
